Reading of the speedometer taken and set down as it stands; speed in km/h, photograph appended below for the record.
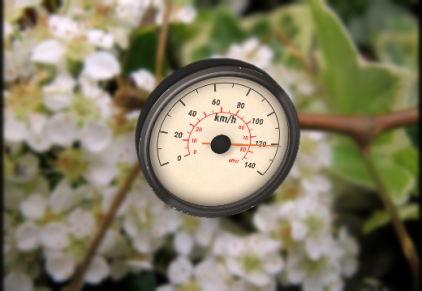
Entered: 120 km/h
